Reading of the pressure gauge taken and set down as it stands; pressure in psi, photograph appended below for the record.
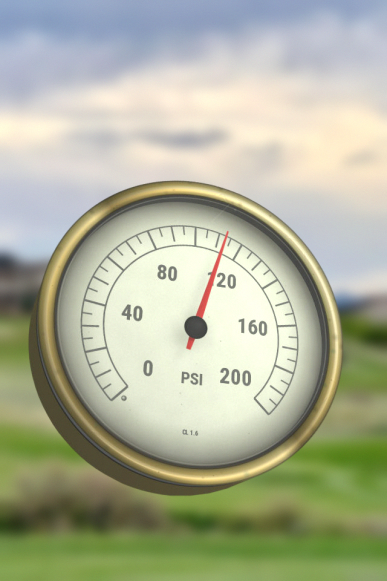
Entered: 112.5 psi
